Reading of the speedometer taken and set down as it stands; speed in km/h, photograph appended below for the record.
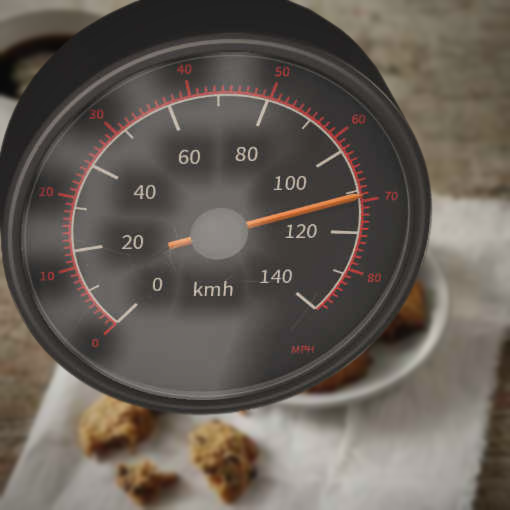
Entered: 110 km/h
